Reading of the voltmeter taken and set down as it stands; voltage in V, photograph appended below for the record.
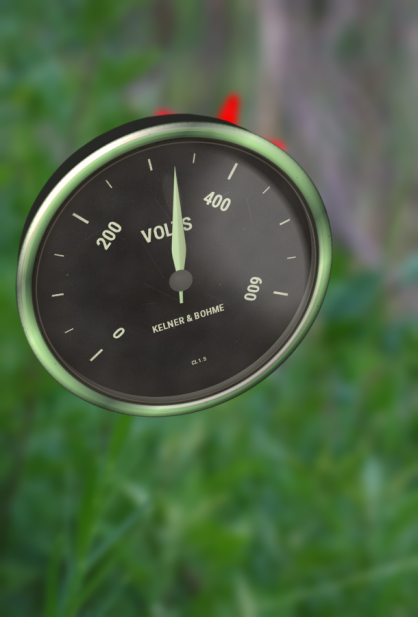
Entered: 325 V
